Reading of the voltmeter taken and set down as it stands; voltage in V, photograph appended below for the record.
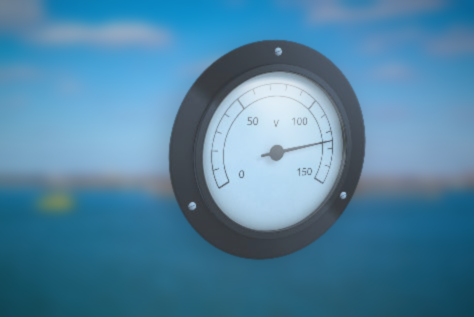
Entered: 125 V
